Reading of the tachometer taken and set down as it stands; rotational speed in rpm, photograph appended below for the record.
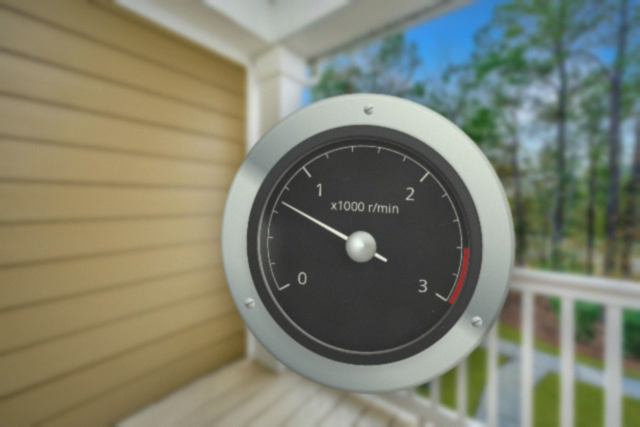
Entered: 700 rpm
